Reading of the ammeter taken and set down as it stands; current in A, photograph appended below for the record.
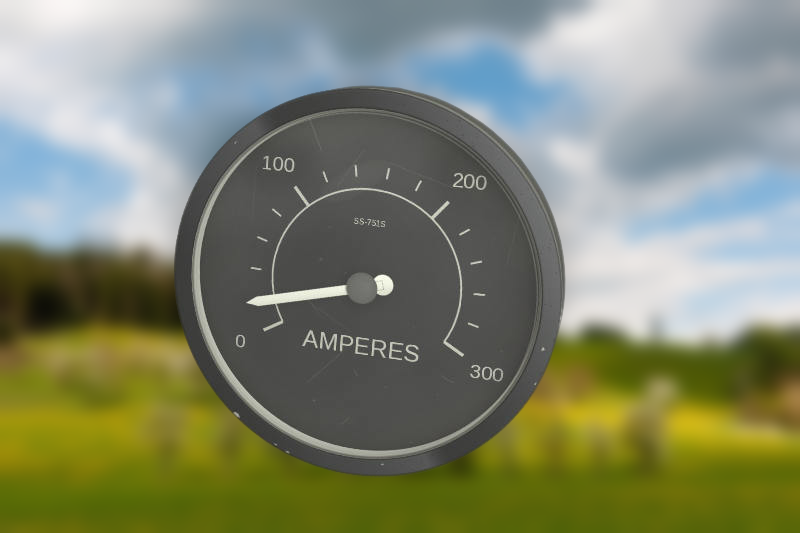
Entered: 20 A
